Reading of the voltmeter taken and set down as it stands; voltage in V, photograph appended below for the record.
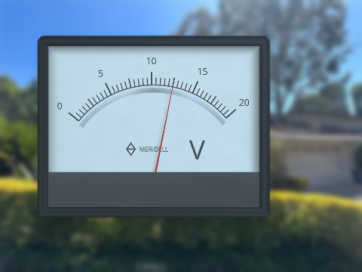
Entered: 12.5 V
